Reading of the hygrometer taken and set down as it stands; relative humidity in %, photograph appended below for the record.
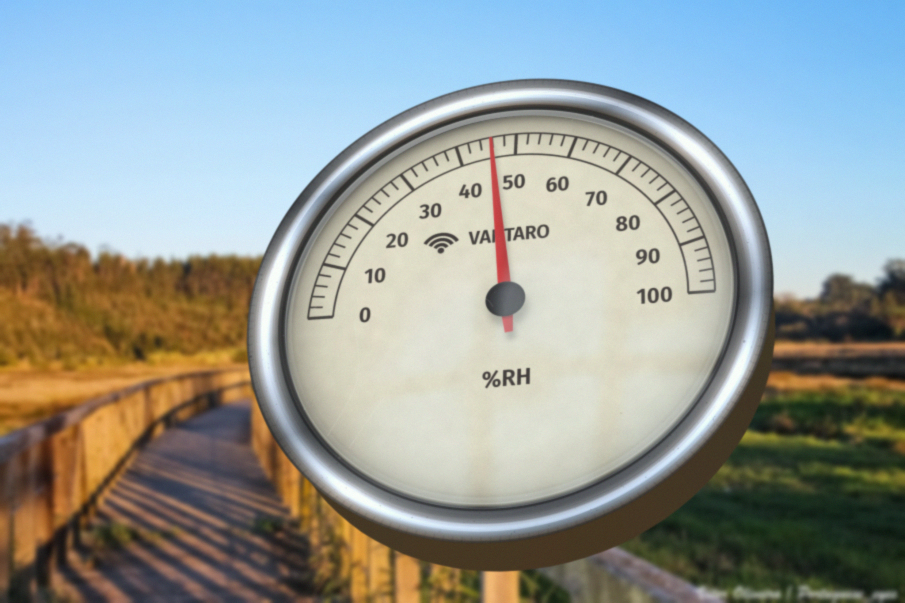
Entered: 46 %
